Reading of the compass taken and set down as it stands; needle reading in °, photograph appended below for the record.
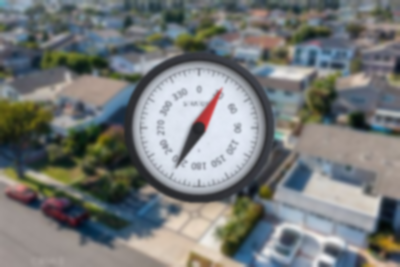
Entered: 30 °
